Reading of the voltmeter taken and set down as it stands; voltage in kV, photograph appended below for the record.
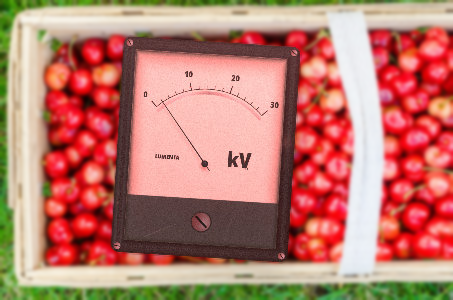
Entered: 2 kV
